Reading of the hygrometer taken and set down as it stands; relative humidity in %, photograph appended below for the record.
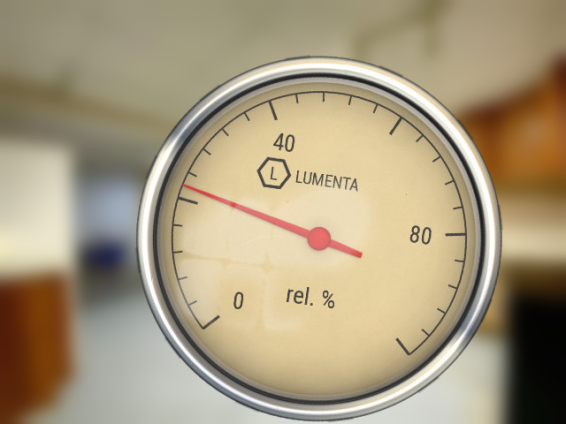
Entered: 22 %
